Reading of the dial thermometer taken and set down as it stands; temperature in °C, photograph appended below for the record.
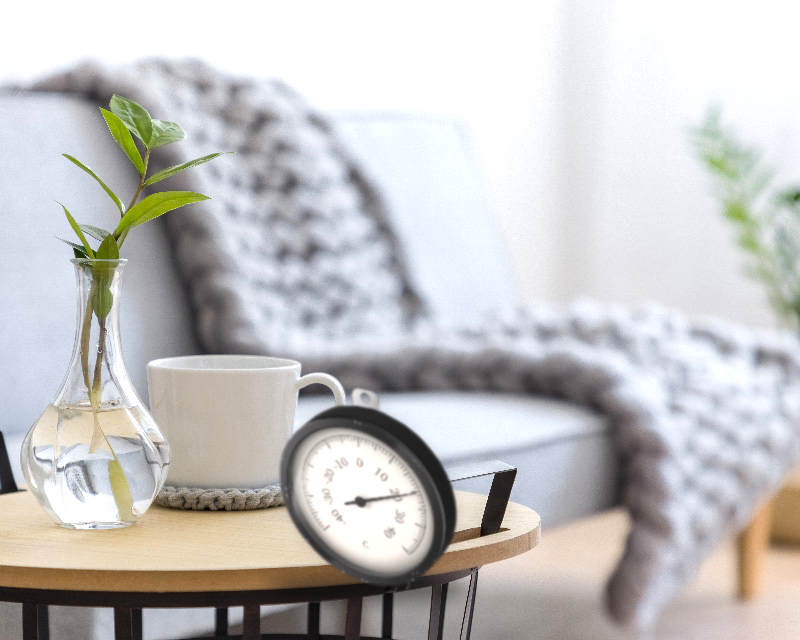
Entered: 20 °C
